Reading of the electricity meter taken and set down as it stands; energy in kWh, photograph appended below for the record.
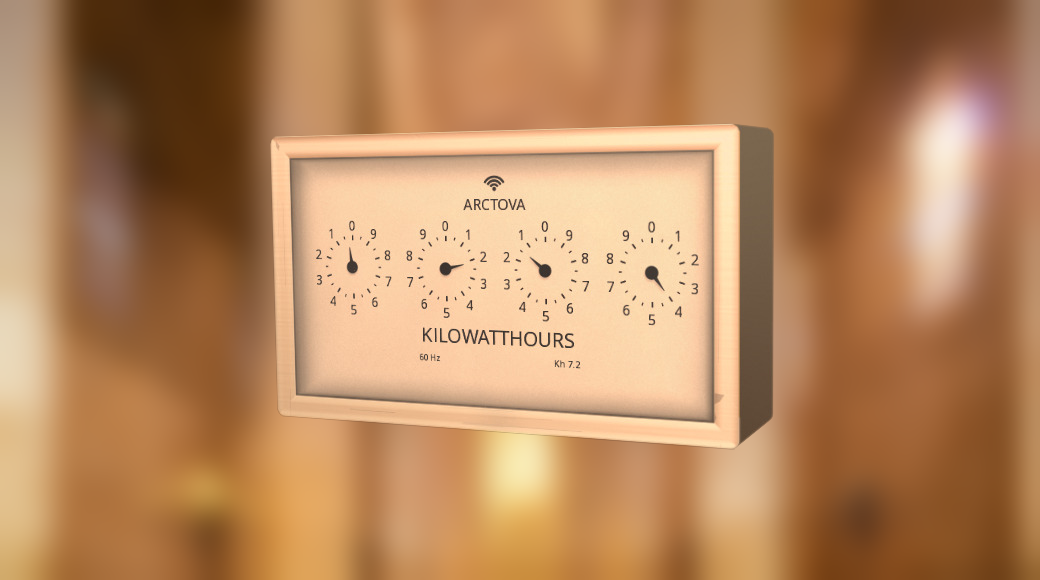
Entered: 214 kWh
